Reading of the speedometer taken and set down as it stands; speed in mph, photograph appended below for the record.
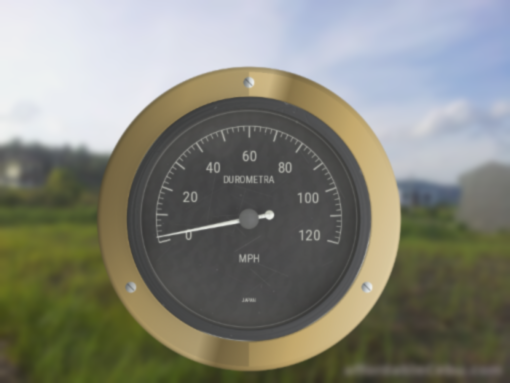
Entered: 2 mph
